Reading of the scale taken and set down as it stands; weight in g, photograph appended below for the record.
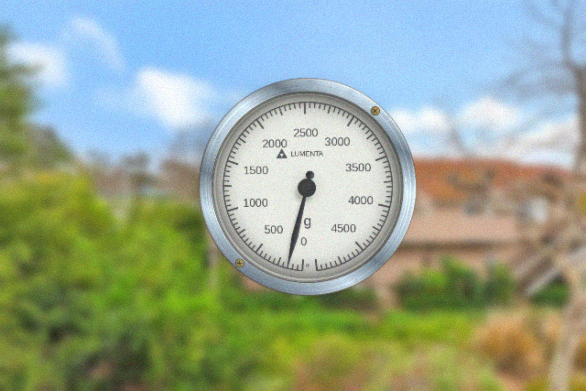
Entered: 150 g
